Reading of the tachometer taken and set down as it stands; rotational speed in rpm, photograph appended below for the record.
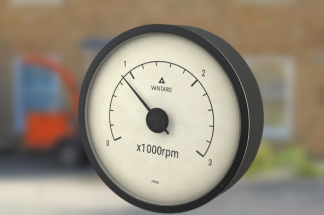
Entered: 900 rpm
